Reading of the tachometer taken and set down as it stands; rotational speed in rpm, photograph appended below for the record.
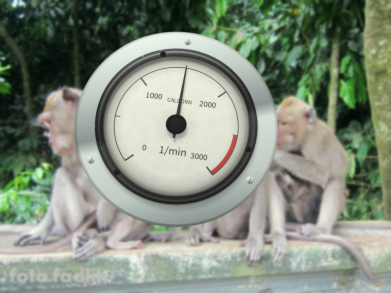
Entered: 1500 rpm
